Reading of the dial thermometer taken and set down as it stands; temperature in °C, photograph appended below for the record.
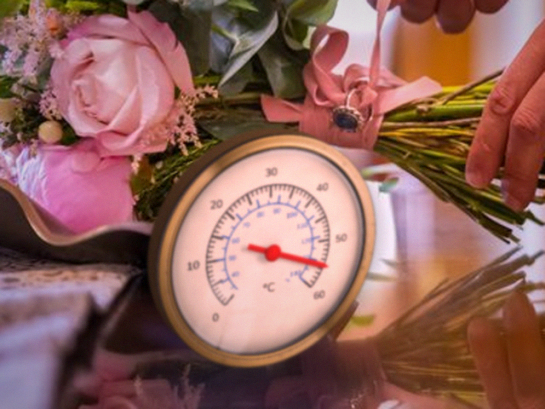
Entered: 55 °C
